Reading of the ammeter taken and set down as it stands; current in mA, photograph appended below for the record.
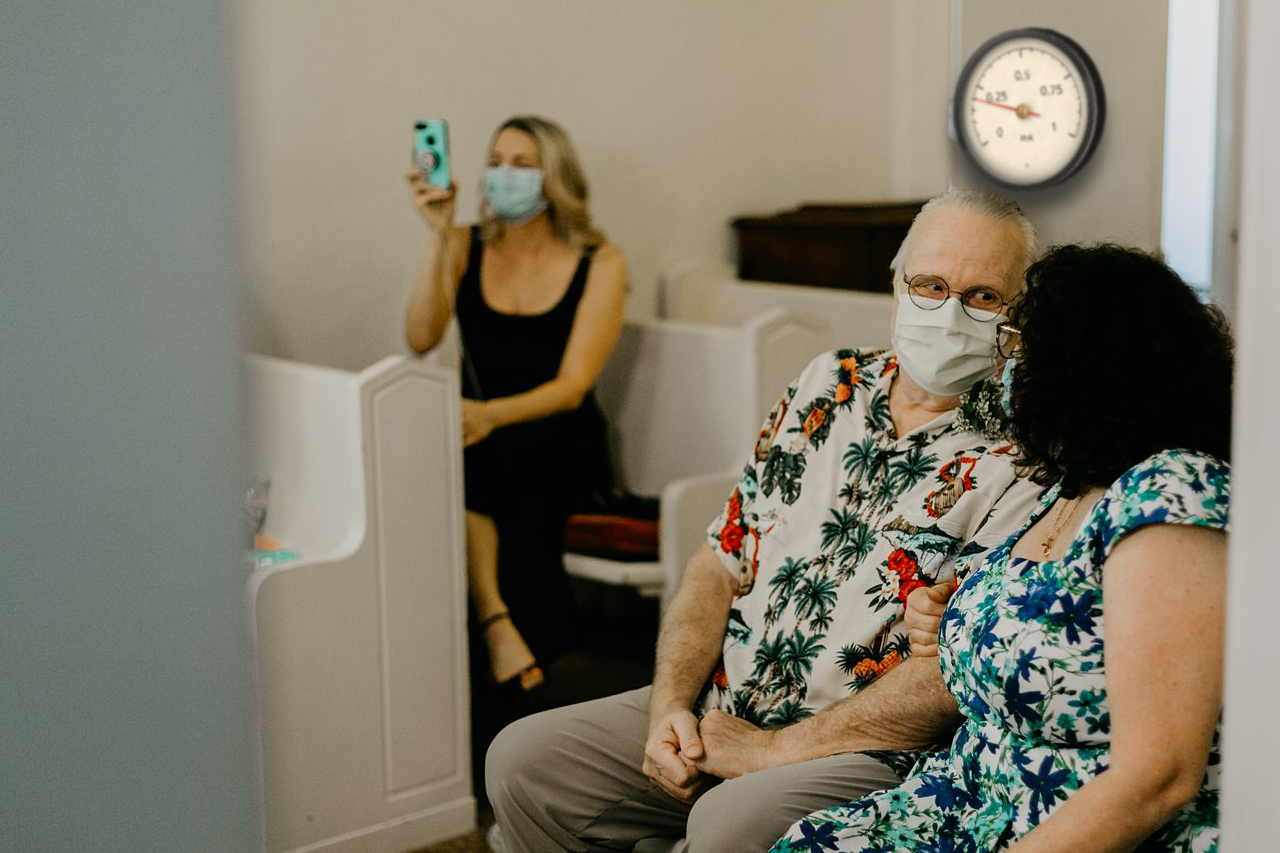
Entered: 0.2 mA
